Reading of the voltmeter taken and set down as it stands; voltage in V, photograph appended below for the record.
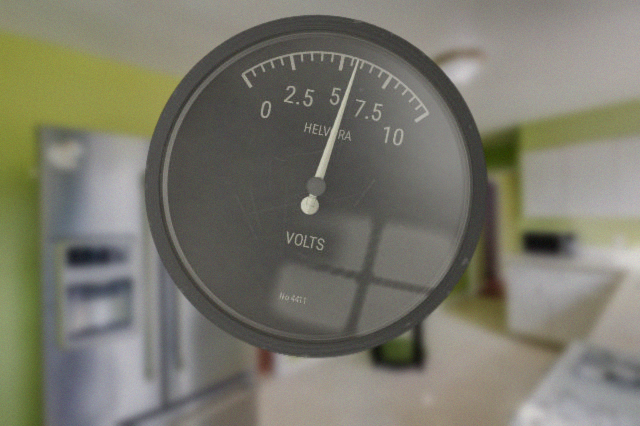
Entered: 5.75 V
